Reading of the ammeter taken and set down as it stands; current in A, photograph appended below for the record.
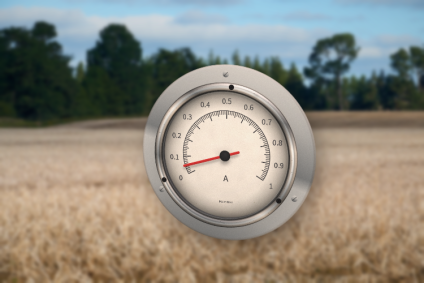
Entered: 0.05 A
